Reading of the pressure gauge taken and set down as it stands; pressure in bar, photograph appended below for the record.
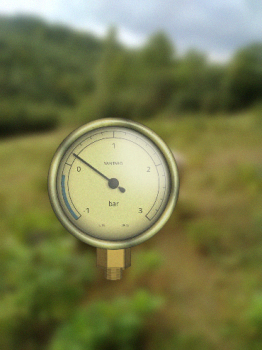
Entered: 0.2 bar
